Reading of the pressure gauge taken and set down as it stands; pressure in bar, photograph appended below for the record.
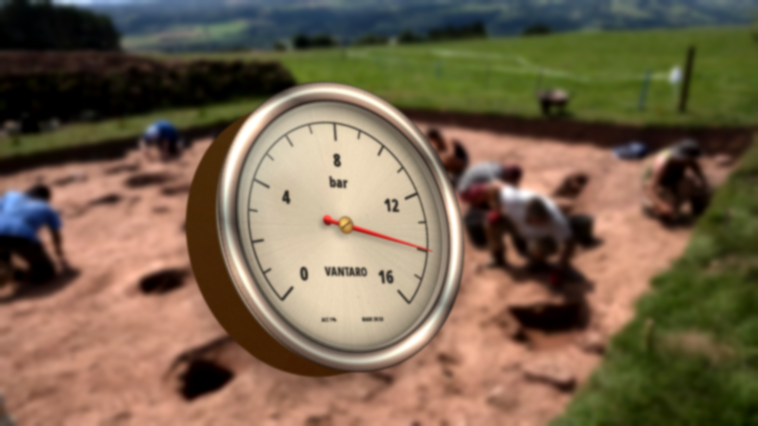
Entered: 14 bar
